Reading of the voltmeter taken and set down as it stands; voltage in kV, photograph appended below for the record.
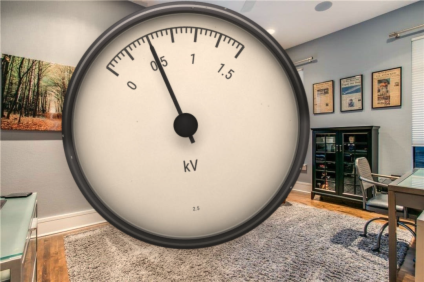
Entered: 0.5 kV
